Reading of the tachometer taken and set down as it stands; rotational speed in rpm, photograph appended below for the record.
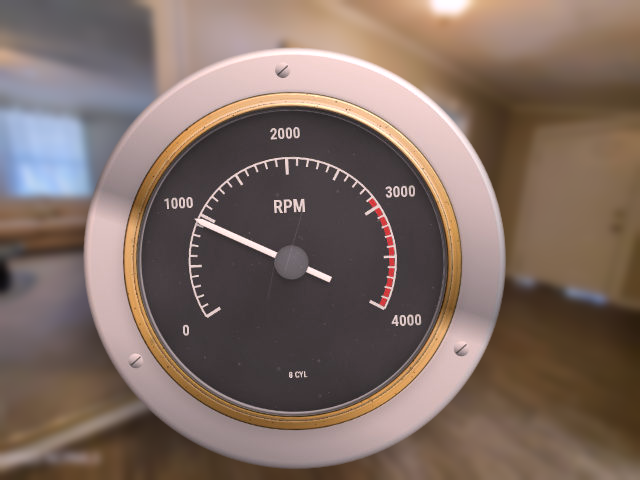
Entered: 950 rpm
